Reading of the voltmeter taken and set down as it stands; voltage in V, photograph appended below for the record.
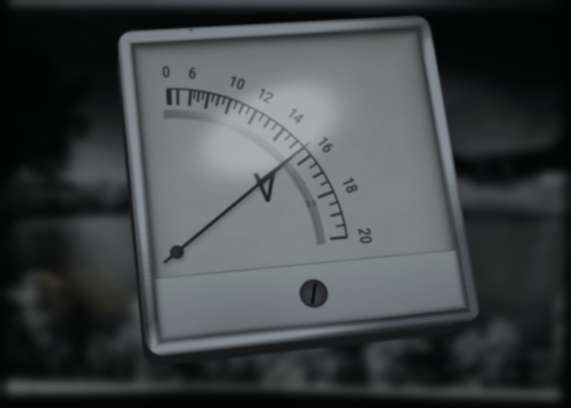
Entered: 15.5 V
